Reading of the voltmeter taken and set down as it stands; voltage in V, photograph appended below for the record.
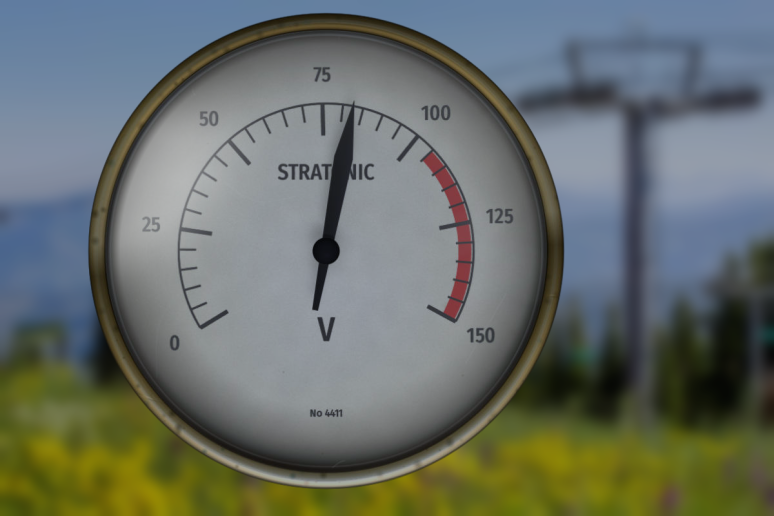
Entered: 82.5 V
